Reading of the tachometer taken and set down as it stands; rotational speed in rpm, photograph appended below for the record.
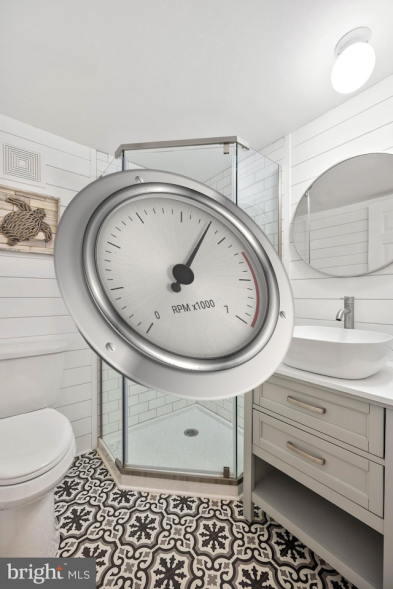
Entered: 4600 rpm
